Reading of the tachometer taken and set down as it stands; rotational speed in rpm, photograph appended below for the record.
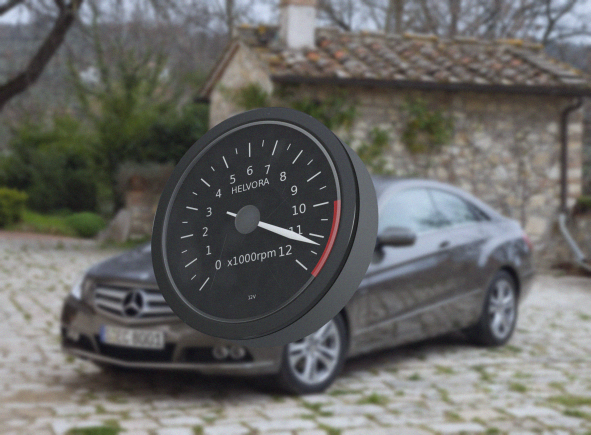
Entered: 11250 rpm
